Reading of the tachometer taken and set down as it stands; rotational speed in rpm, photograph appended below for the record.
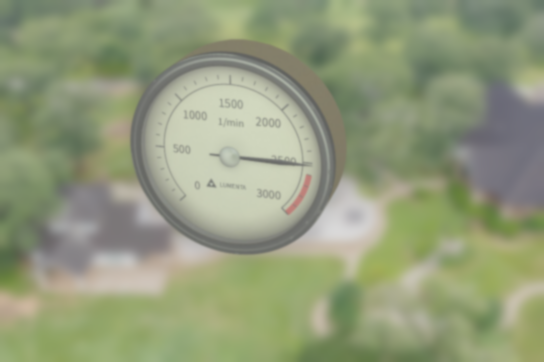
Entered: 2500 rpm
